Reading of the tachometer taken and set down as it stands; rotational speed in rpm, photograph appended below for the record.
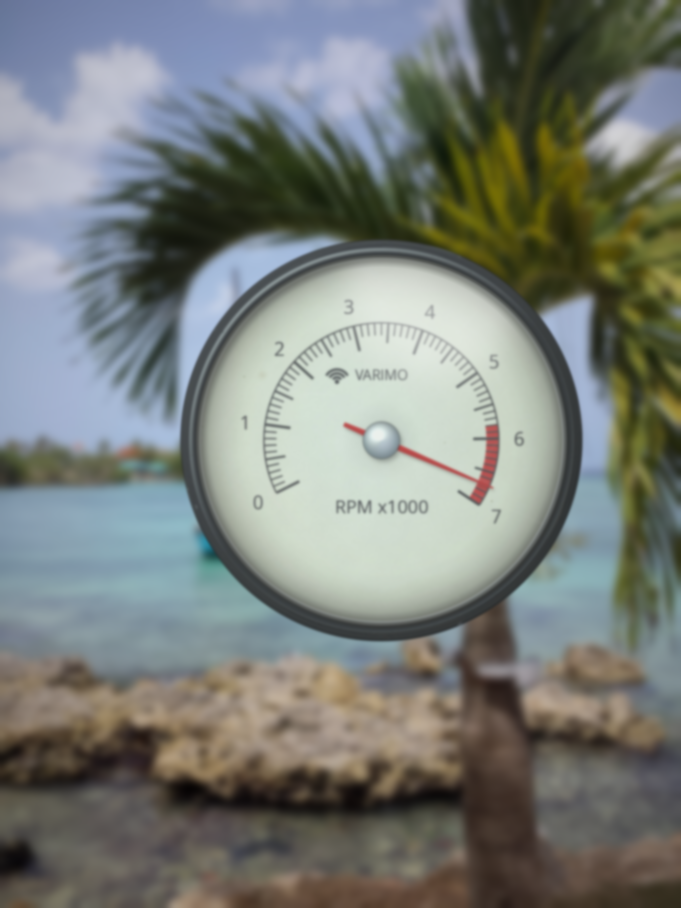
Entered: 6700 rpm
